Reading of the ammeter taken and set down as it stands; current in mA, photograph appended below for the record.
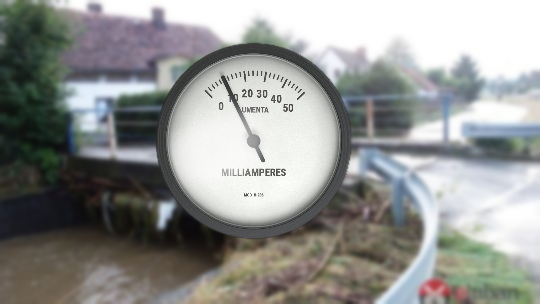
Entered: 10 mA
